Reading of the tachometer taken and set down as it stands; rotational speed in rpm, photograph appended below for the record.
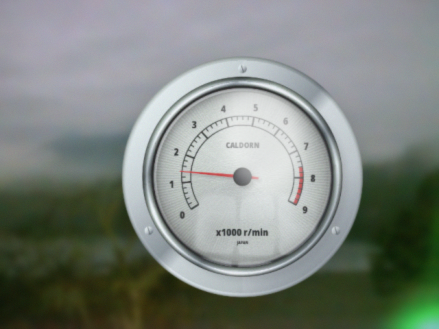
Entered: 1400 rpm
